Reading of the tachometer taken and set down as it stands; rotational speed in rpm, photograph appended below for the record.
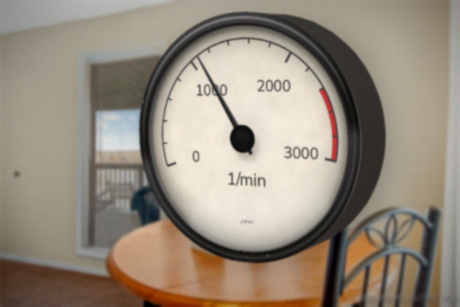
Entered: 1100 rpm
